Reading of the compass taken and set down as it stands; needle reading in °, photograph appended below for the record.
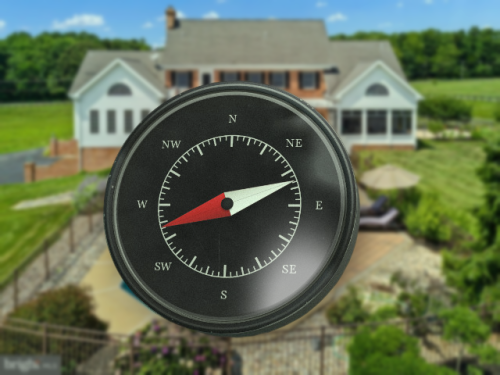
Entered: 250 °
